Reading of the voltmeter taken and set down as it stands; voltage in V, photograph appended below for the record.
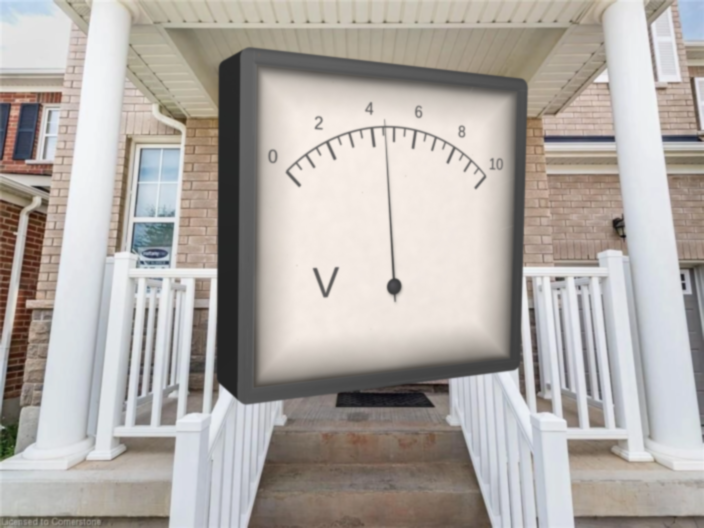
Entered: 4.5 V
